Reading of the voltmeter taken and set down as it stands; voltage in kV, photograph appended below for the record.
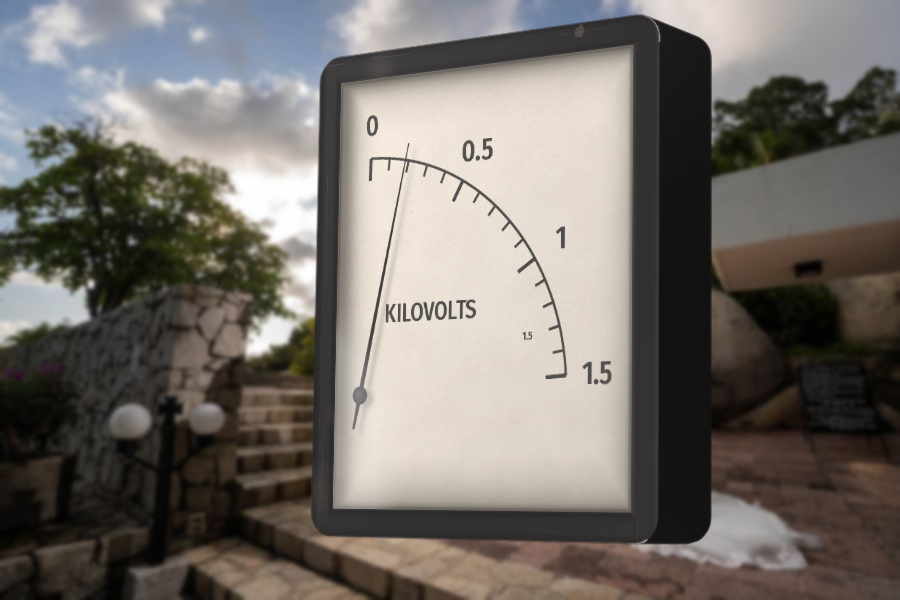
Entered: 0.2 kV
